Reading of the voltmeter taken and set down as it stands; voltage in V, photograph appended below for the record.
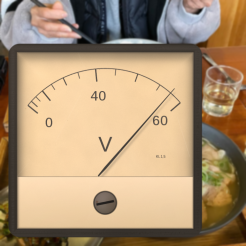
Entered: 57.5 V
